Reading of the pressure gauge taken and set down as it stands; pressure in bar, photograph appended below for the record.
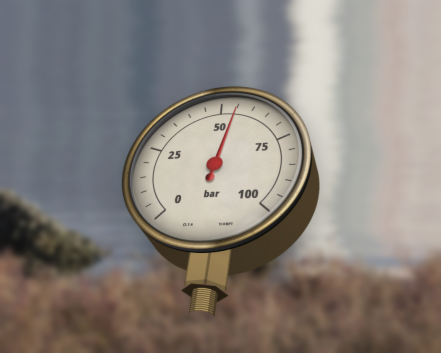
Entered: 55 bar
